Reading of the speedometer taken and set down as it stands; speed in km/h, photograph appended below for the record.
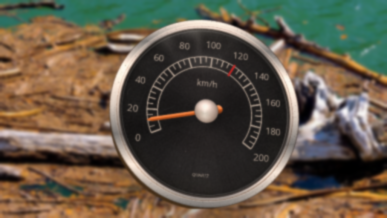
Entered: 10 km/h
